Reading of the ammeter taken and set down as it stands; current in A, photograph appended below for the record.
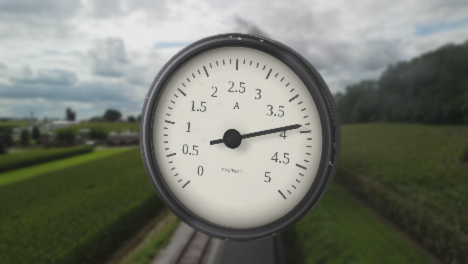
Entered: 3.9 A
